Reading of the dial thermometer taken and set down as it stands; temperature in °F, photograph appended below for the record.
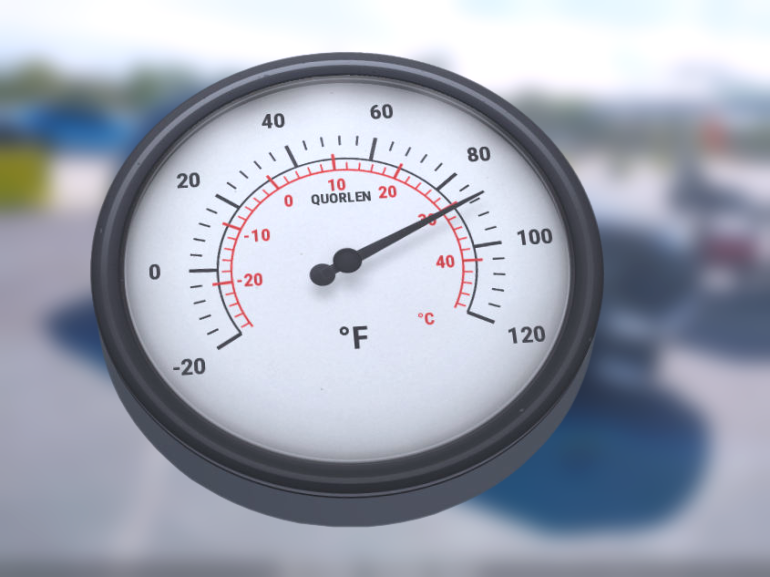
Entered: 88 °F
